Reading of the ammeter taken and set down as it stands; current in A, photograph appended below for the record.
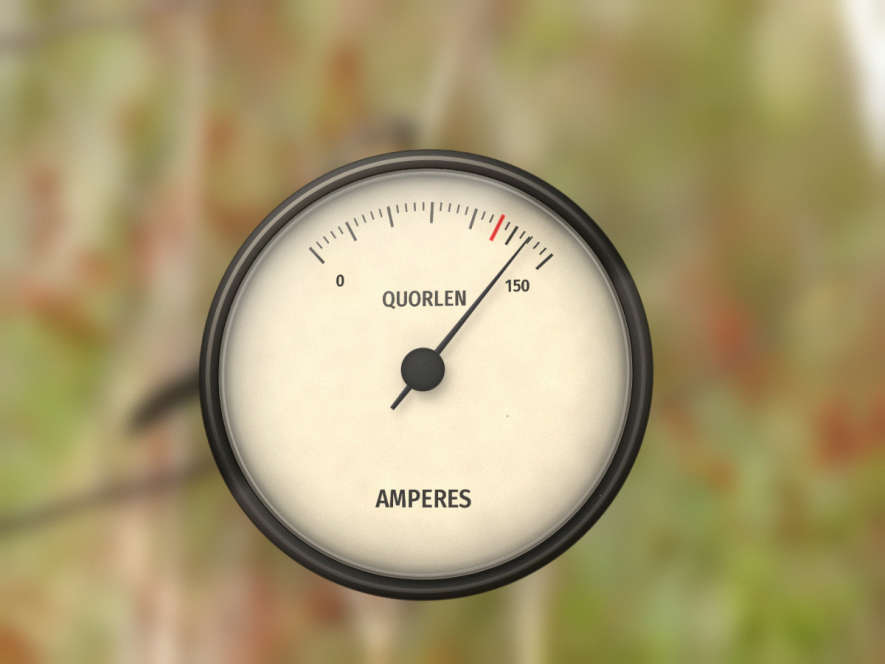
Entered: 135 A
